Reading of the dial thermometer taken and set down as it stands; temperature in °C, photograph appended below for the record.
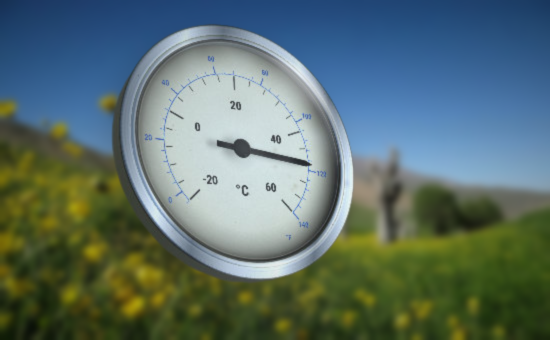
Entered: 48 °C
